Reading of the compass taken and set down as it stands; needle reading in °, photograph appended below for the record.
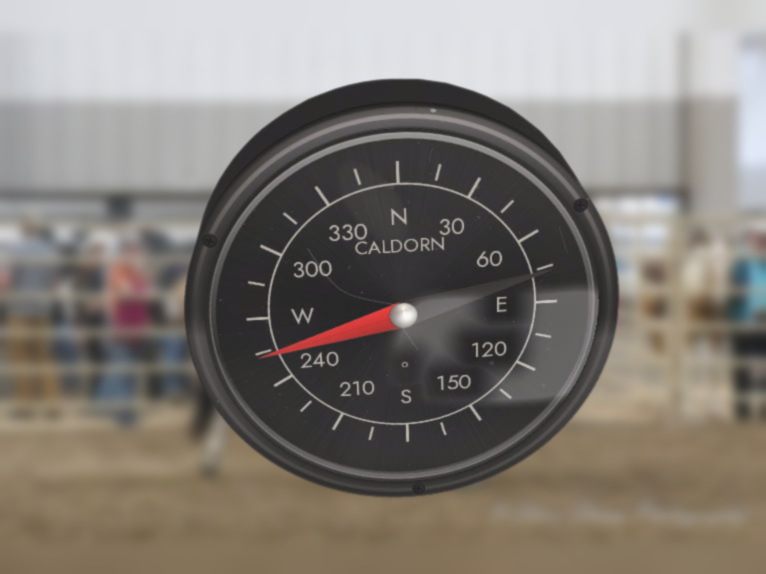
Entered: 255 °
